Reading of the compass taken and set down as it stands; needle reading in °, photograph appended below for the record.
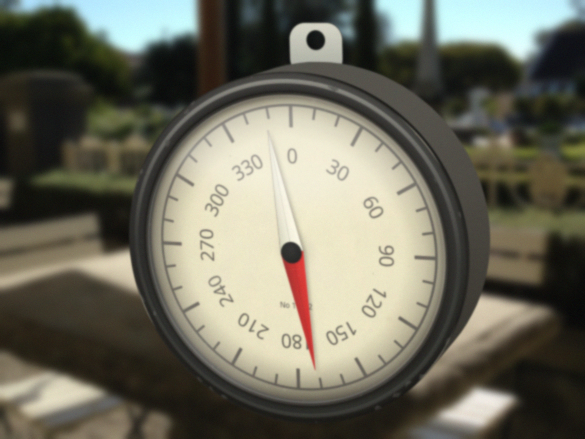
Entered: 170 °
